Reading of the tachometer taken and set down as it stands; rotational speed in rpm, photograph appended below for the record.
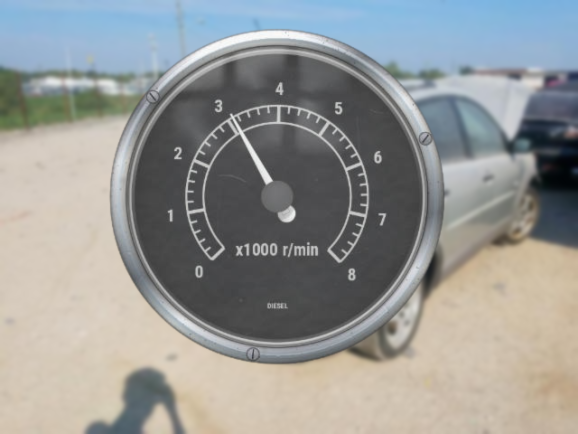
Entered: 3100 rpm
